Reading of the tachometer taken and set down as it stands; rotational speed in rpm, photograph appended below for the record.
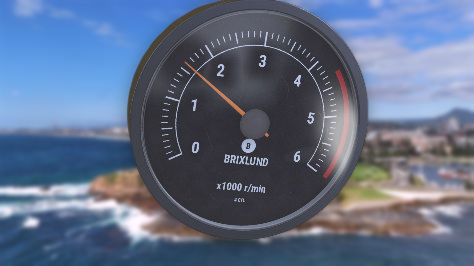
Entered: 1600 rpm
